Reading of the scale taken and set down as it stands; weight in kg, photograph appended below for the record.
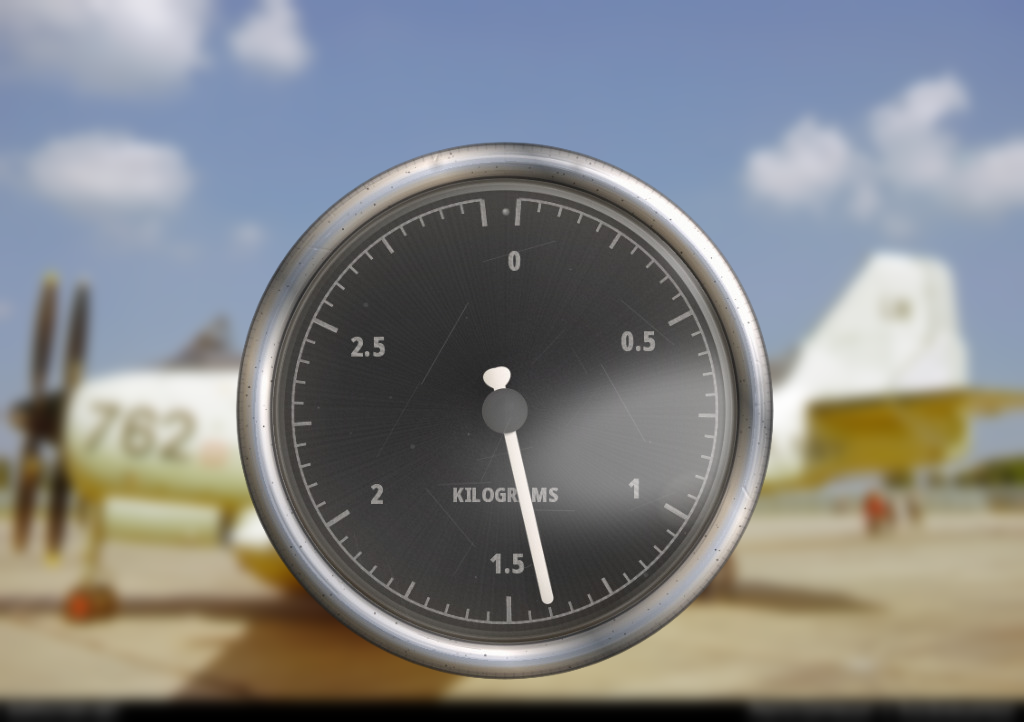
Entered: 1.4 kg
